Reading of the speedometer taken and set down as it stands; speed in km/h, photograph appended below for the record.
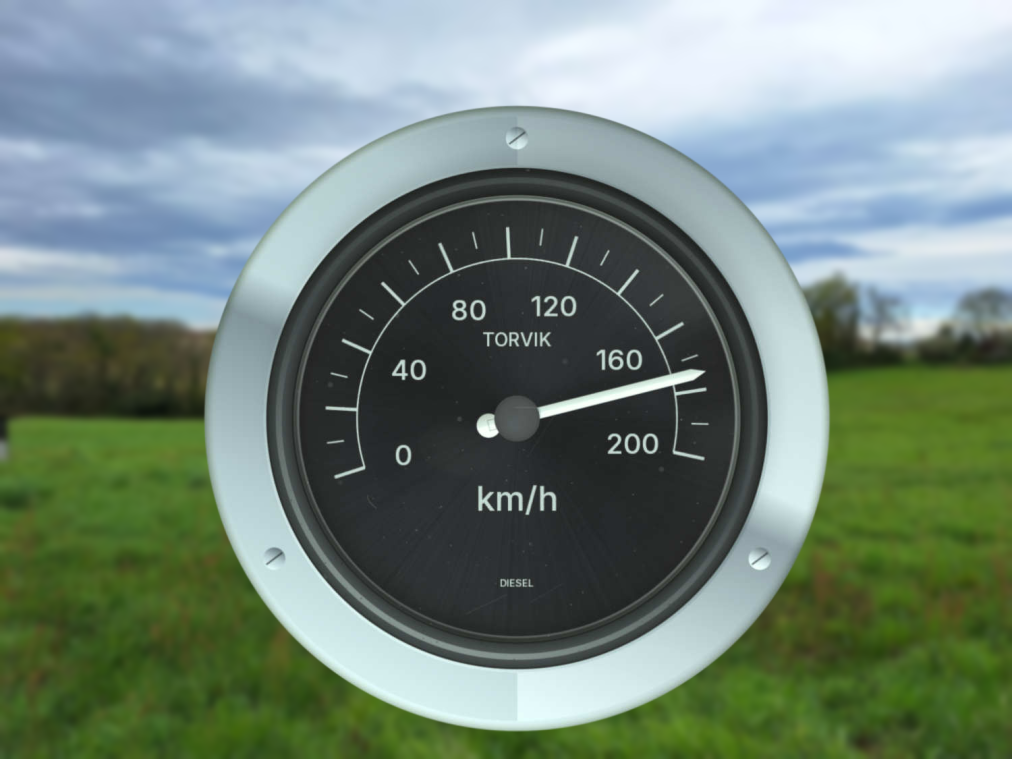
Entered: 175 km/h
